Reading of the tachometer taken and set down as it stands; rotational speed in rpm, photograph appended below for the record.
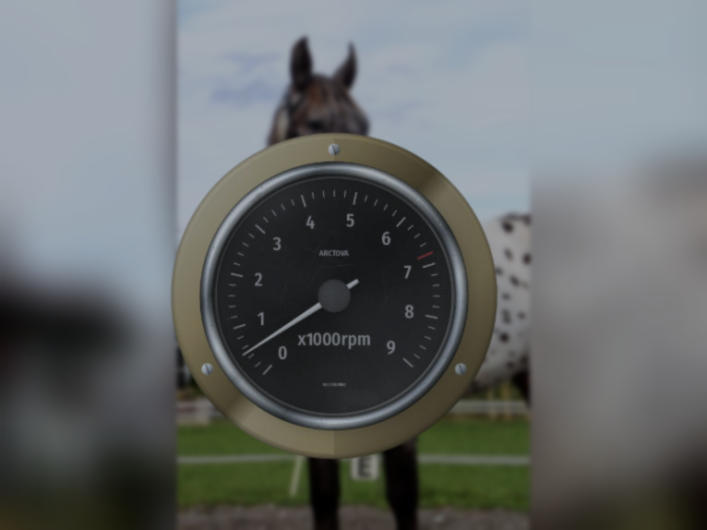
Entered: 500 rpm
